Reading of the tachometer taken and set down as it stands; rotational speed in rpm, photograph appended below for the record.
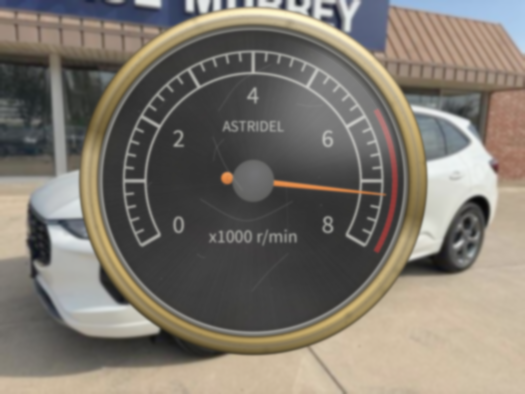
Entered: 7200 rpm
